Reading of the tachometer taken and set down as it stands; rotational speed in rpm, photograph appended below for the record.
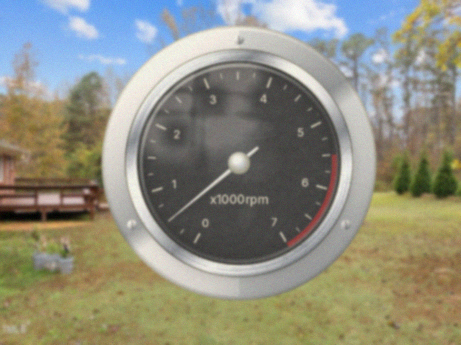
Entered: 500 rpm
